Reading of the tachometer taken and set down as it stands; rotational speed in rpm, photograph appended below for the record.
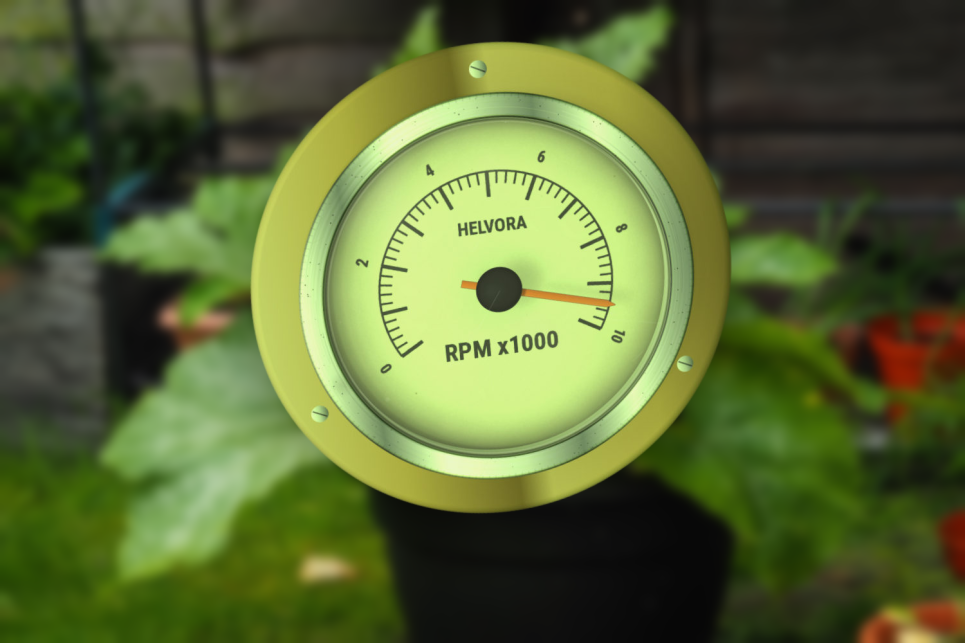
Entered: 9400 rpm
